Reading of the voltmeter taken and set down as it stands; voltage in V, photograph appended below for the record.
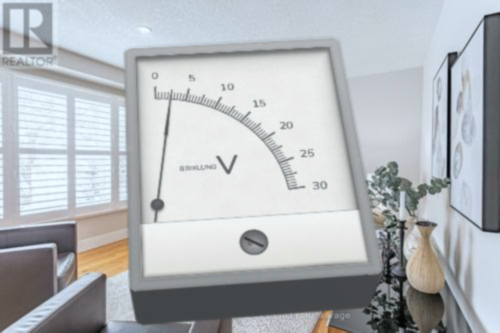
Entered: 2.5 V
